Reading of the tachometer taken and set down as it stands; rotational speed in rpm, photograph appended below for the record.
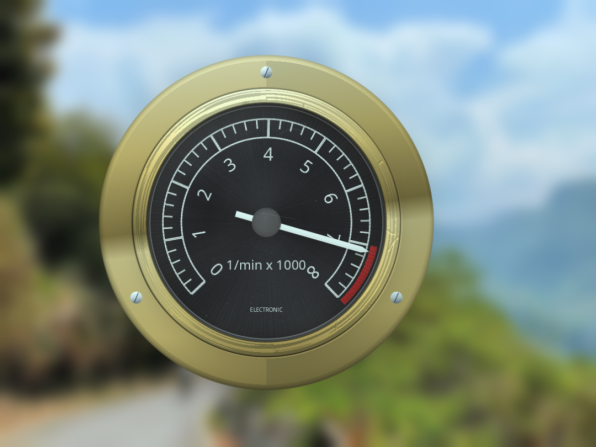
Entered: 7100 rpm
